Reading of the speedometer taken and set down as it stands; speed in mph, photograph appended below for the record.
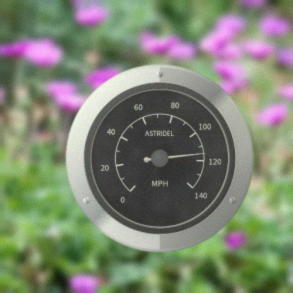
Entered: 115 mph
